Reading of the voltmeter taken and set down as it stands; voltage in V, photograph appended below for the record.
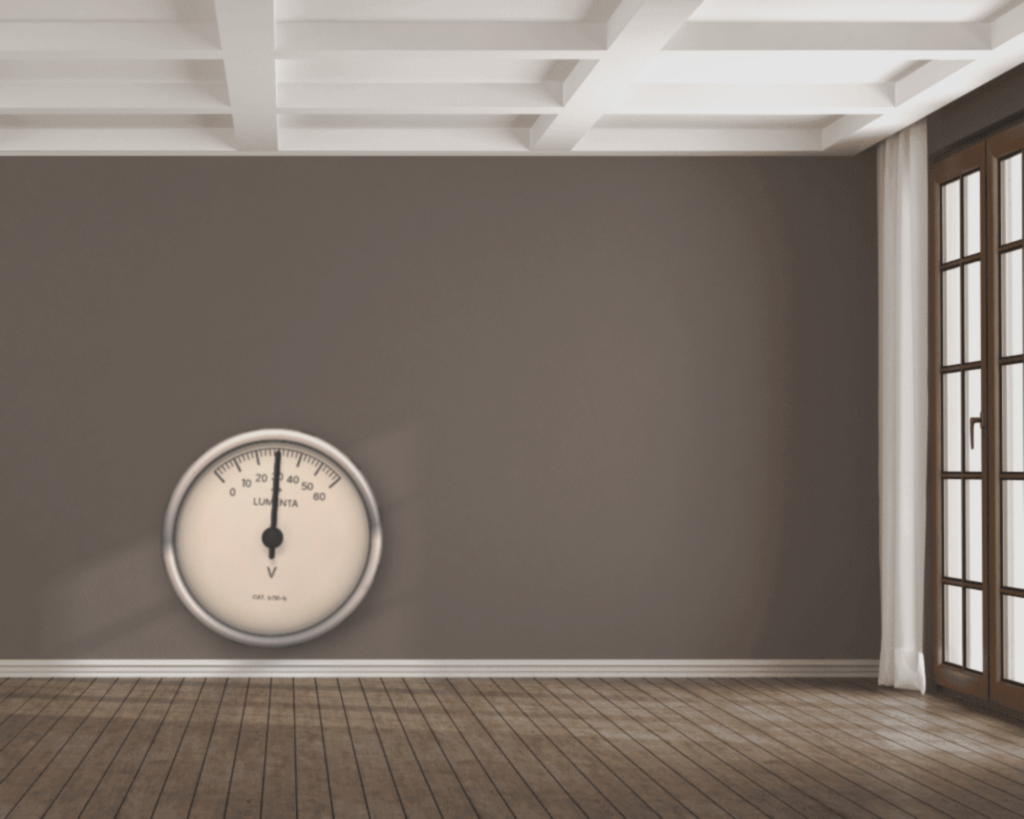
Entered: 30 V
